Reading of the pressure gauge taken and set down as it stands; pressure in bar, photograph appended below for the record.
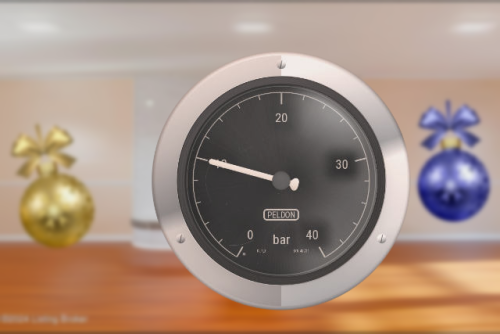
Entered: 10 bar
